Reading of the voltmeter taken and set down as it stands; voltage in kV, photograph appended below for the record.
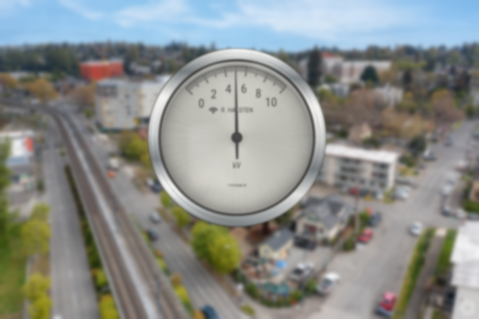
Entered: 5 kV
